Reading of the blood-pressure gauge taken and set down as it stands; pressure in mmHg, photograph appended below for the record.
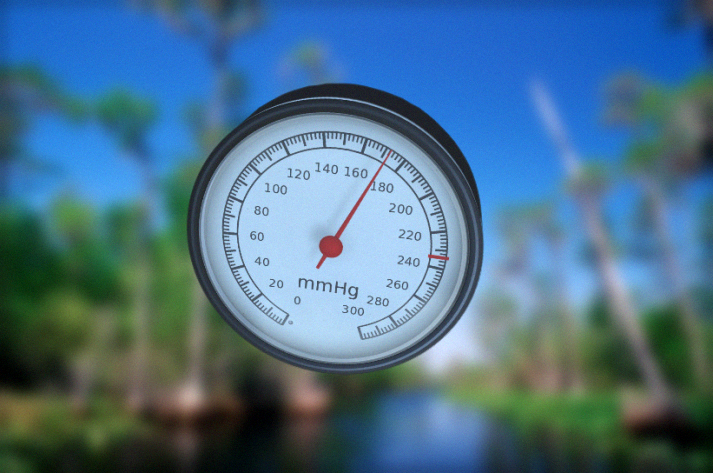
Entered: 172 mmHg
